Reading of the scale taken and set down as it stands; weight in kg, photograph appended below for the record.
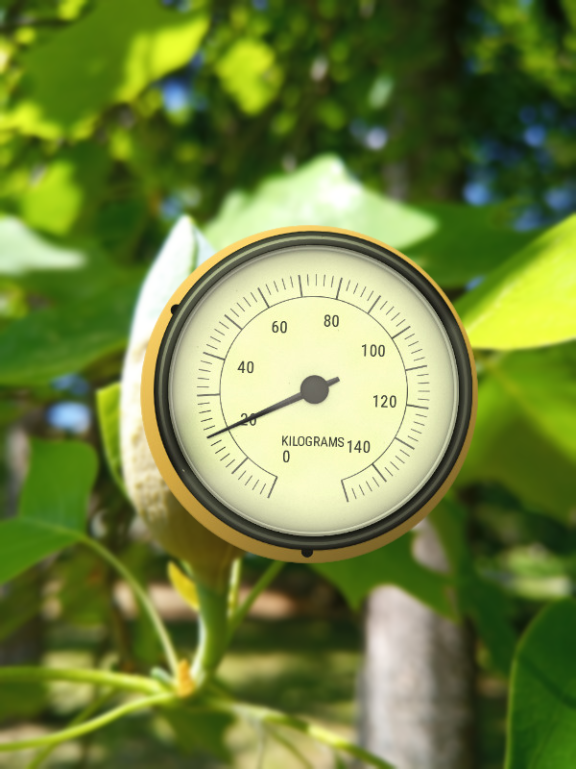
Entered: 20 kg
